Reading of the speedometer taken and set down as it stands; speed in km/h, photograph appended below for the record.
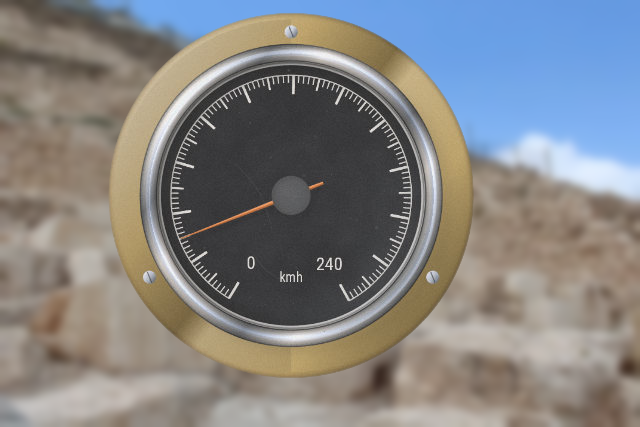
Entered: 30 km/h
